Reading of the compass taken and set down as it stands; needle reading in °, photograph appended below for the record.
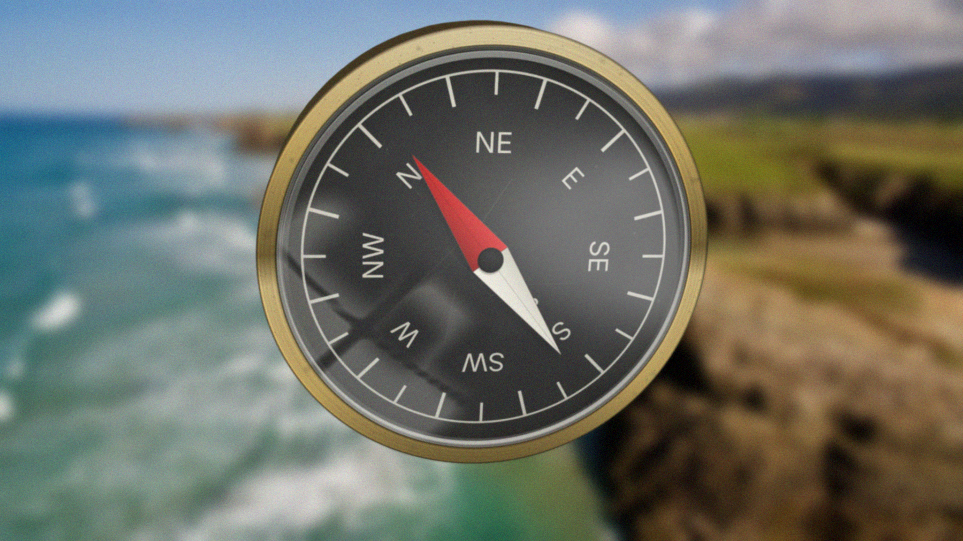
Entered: 7.5 °
